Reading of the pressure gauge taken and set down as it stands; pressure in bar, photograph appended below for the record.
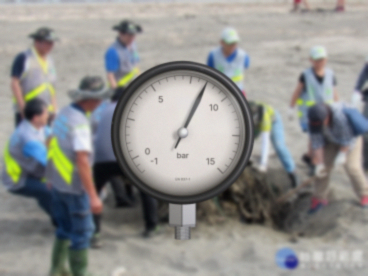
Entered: 8.5 bar
